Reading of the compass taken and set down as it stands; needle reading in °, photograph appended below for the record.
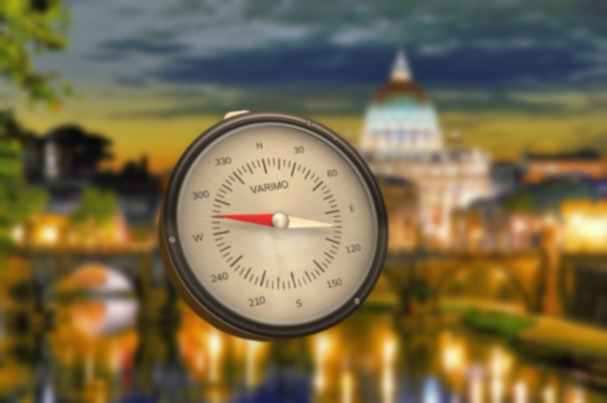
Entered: 285 °
